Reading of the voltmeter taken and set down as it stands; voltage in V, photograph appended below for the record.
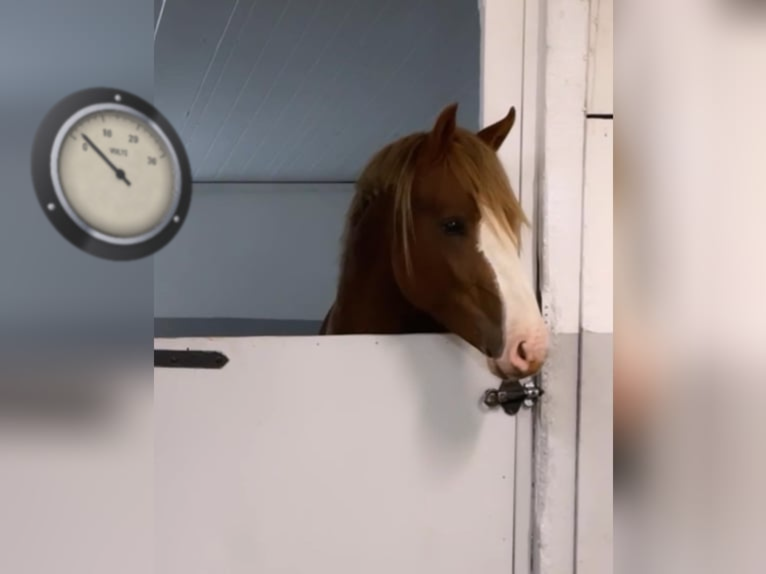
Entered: 2 V
